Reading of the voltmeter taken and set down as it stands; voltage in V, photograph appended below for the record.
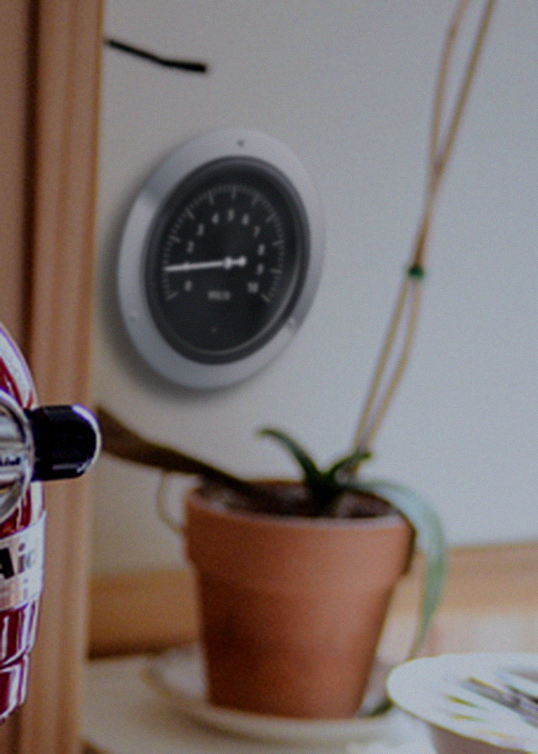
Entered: 1 V
